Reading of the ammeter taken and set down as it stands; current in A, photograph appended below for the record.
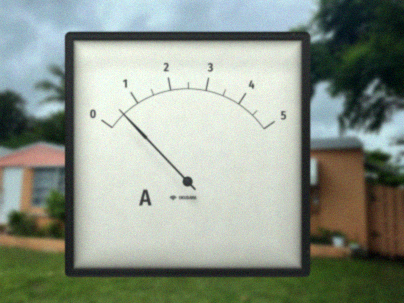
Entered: 0.5 A
